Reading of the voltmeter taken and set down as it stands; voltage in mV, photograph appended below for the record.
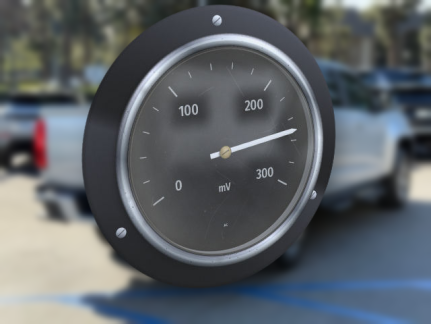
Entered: 250 mV
